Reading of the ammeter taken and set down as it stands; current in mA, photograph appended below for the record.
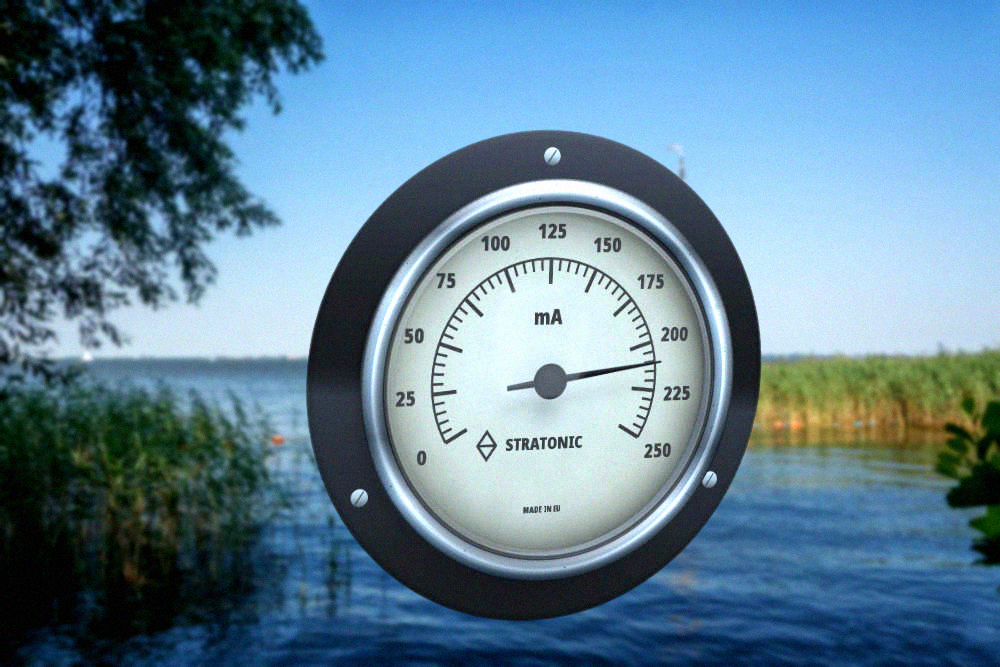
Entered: 210 mA
